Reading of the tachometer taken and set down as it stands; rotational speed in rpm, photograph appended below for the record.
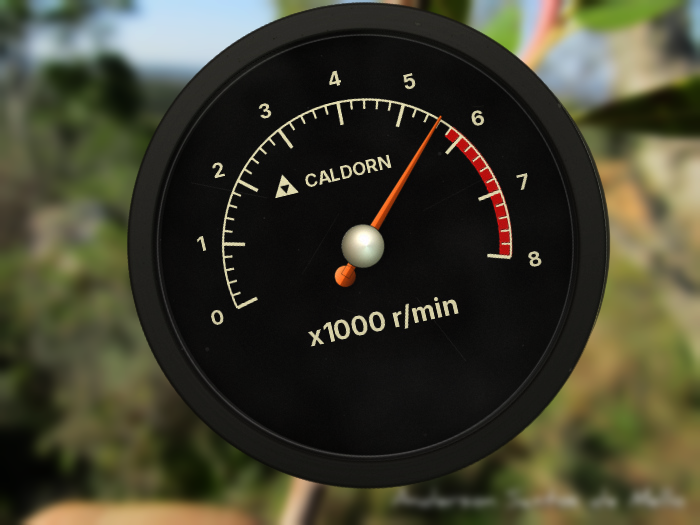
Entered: 5600 rpm
